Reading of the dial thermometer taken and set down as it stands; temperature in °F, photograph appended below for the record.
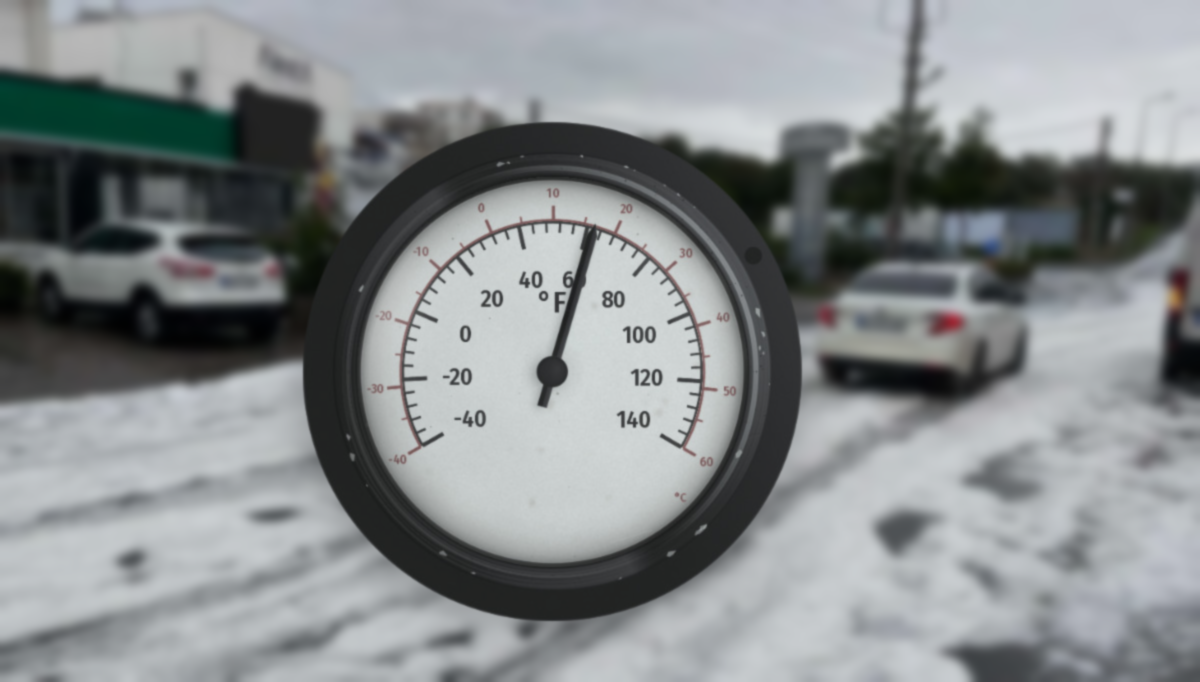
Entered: 62 °F
